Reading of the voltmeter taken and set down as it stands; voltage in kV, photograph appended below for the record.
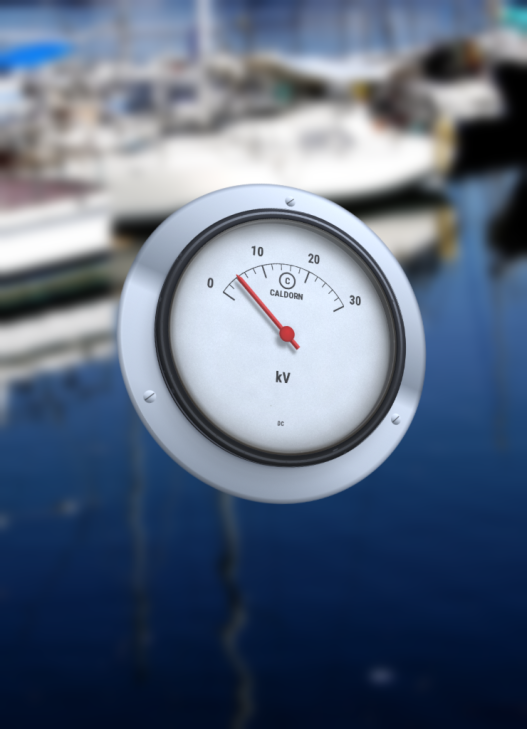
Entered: 4 kV
